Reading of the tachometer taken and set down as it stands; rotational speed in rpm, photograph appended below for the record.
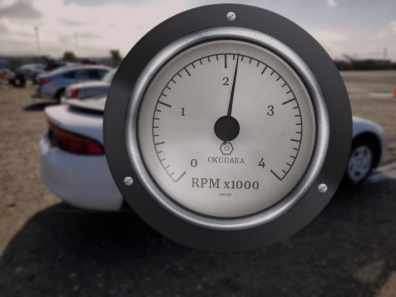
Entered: 2150 rpm
